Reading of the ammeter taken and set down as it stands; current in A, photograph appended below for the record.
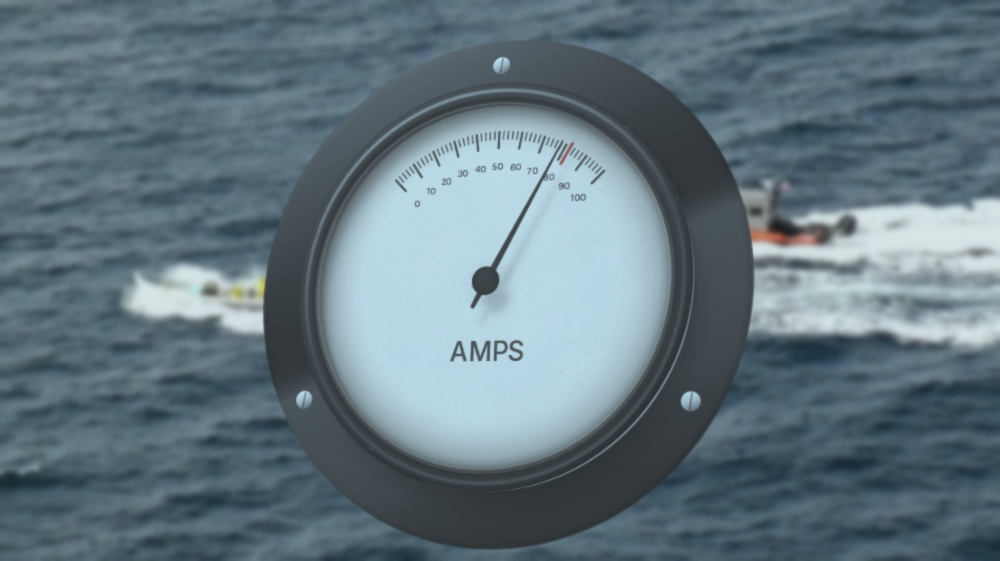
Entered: 80 A
